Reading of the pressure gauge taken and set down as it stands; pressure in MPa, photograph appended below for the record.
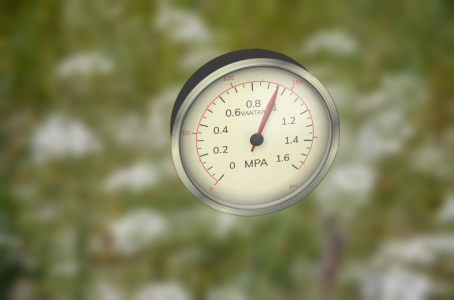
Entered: 0.95 MPa
